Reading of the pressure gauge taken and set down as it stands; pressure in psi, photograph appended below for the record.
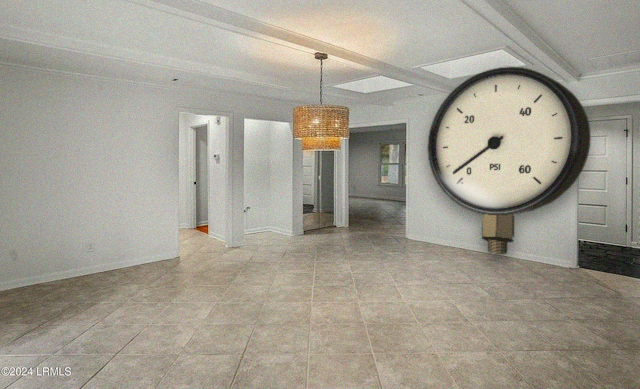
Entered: 2.5 psi
